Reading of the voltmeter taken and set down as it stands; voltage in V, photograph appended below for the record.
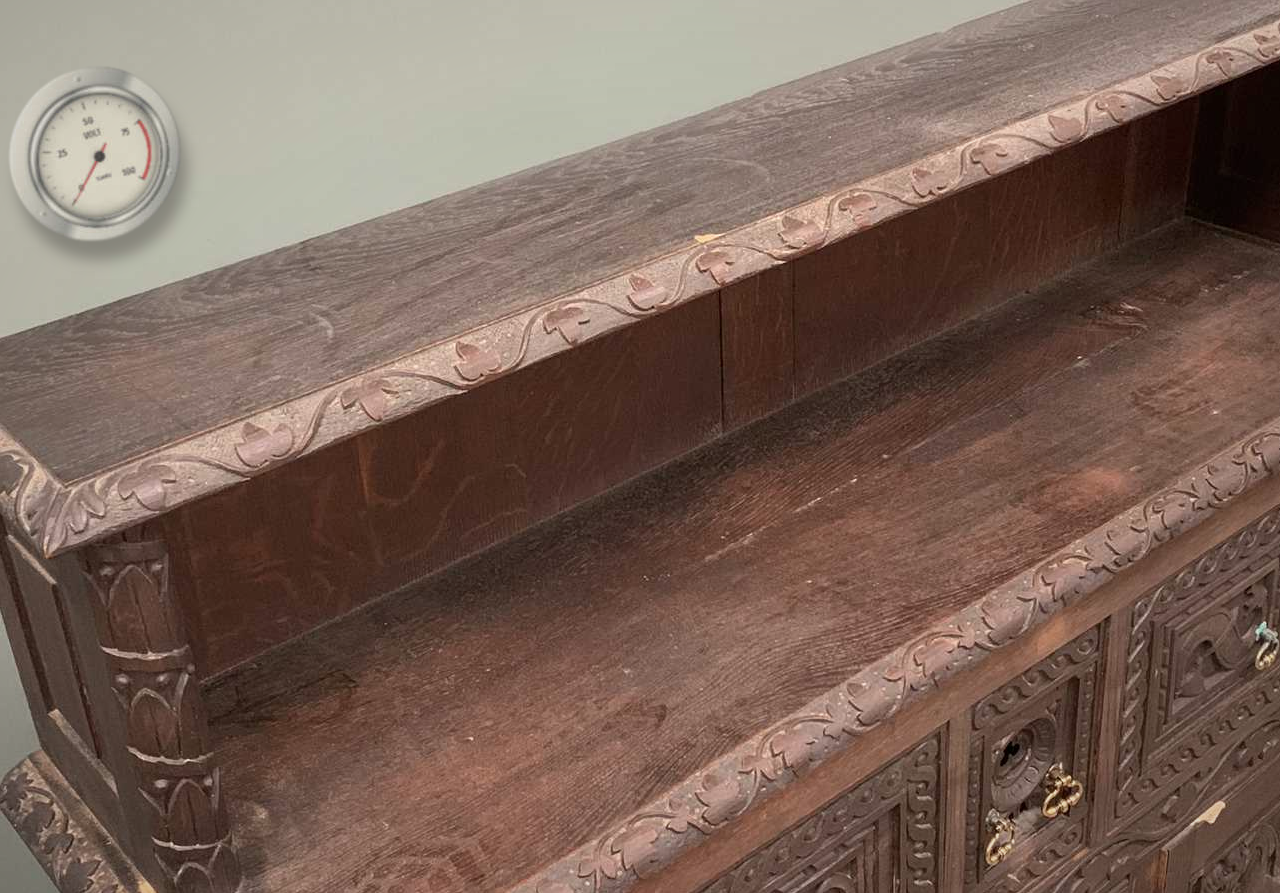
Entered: 0 V
